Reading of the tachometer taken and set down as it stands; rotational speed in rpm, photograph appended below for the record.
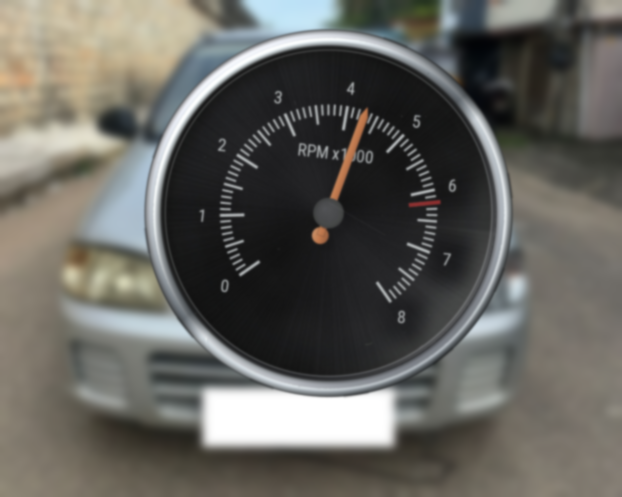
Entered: 4300 rpm
